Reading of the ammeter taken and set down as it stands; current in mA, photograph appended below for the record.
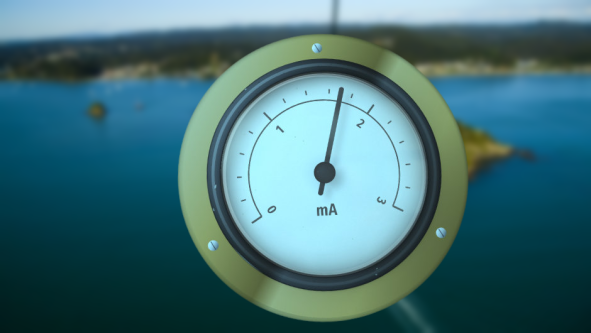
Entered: 1.7 mA
